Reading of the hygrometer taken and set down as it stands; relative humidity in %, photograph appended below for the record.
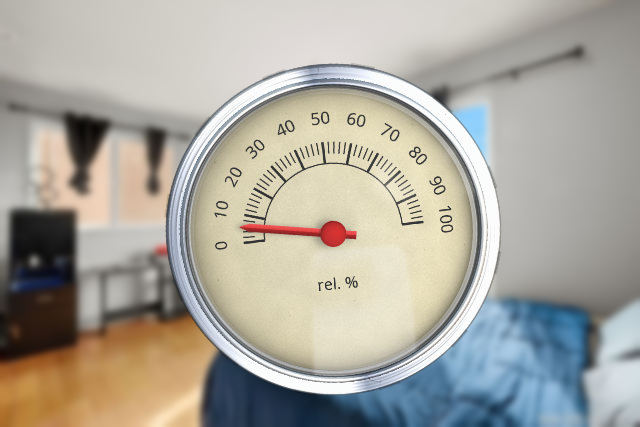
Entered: 6 %
